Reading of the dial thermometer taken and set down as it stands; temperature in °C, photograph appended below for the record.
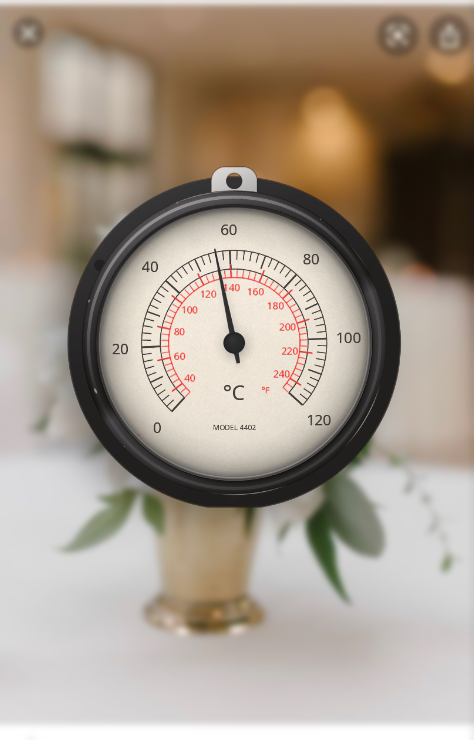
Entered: 56 °C
